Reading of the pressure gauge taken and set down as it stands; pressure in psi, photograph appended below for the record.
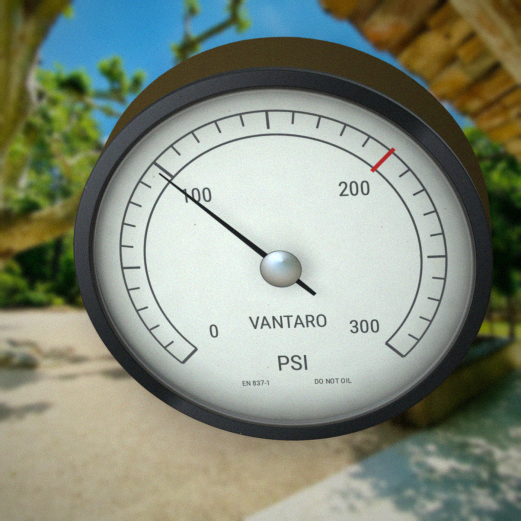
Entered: 100 psi
